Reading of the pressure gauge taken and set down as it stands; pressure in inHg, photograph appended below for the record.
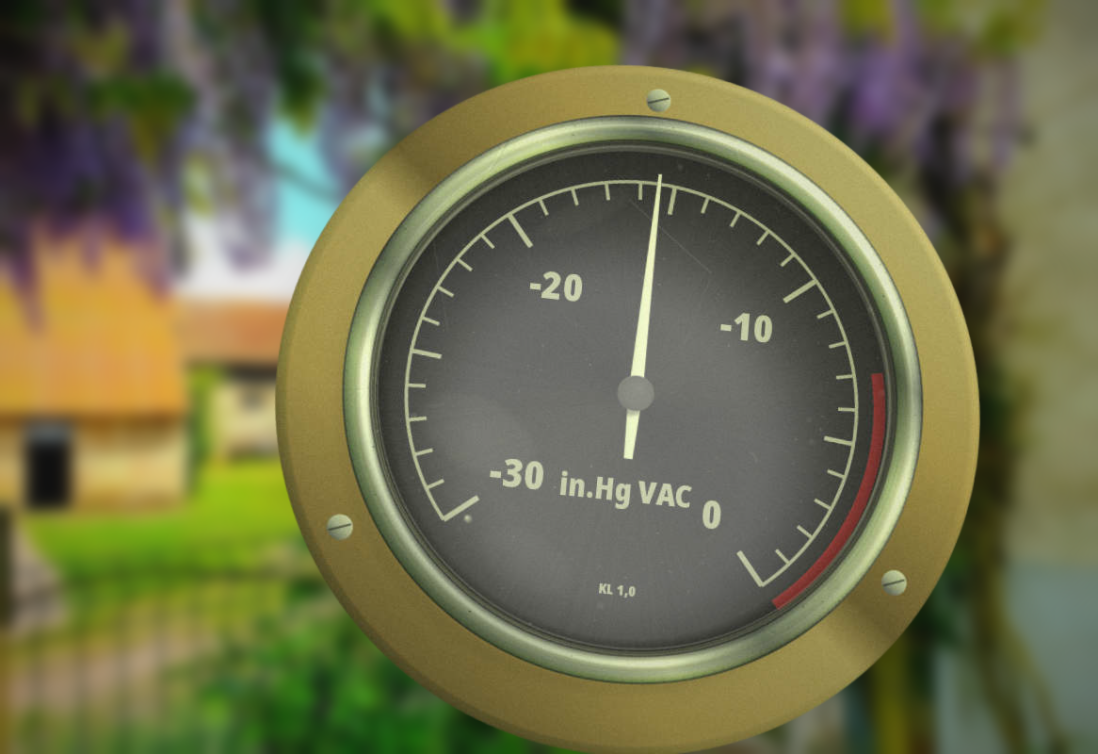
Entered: -15.5 inHg
